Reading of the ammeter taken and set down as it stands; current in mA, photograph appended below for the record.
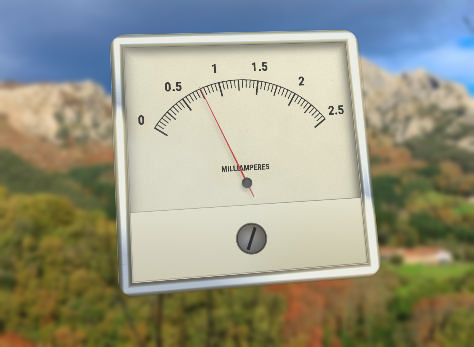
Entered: 0.75 mA
